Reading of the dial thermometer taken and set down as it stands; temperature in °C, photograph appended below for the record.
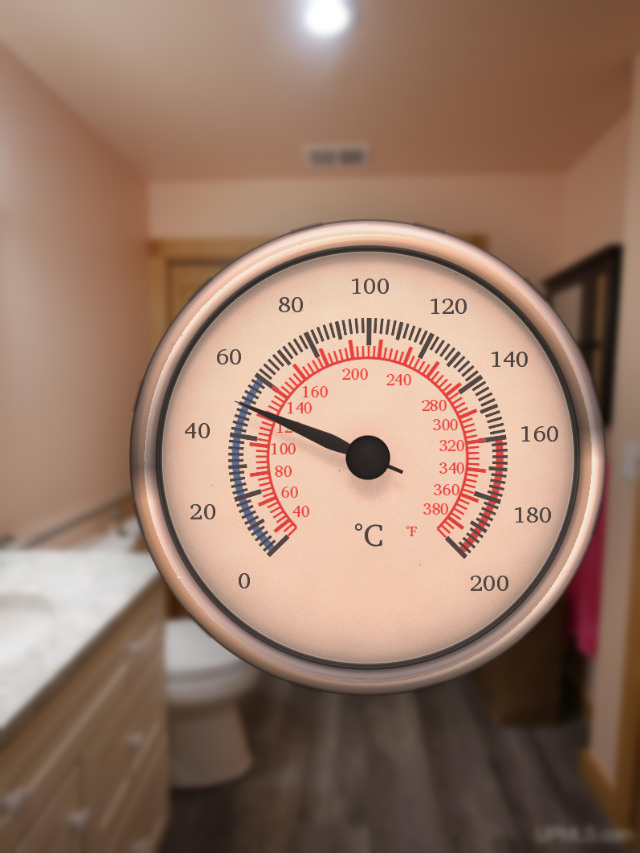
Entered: 50 °C
